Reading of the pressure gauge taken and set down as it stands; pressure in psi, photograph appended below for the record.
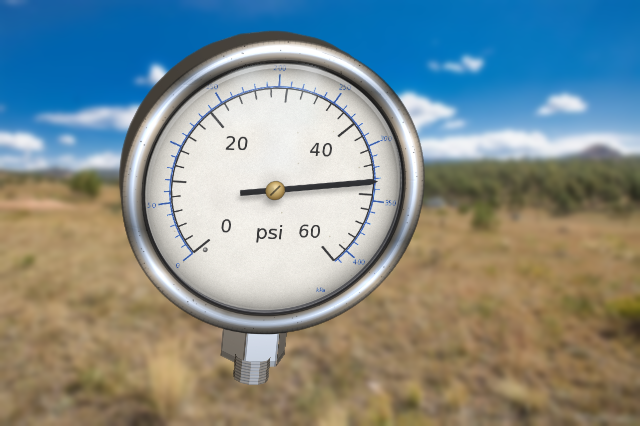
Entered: 48 psi
